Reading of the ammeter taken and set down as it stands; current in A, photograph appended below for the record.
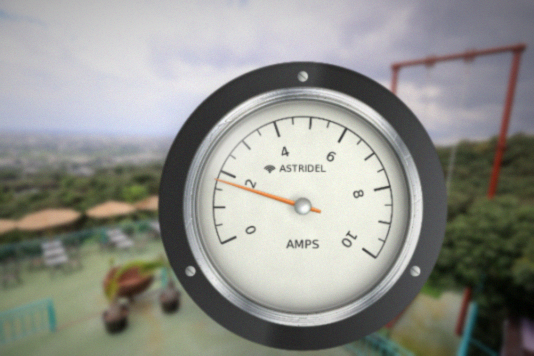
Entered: 1.75 A
